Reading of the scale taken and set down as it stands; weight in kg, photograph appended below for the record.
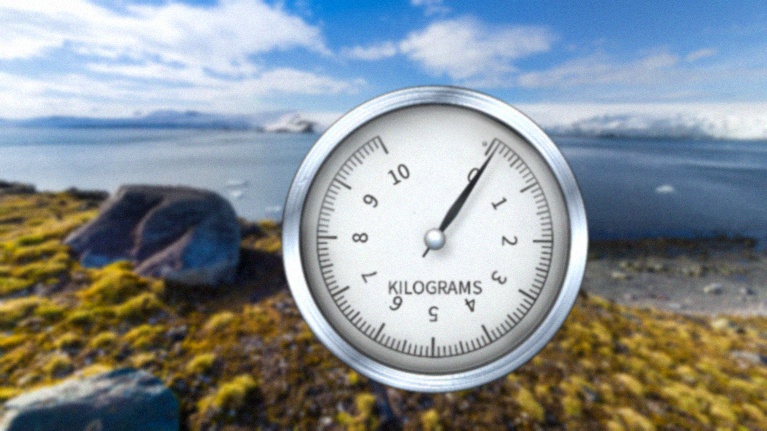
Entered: 0.1 kg
